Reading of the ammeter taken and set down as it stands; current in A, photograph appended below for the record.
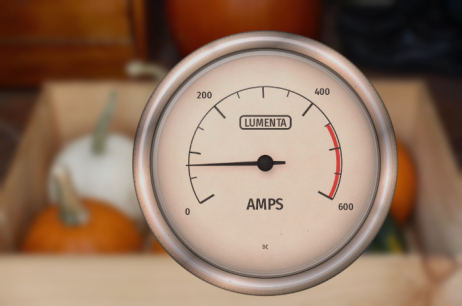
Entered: 75 A
